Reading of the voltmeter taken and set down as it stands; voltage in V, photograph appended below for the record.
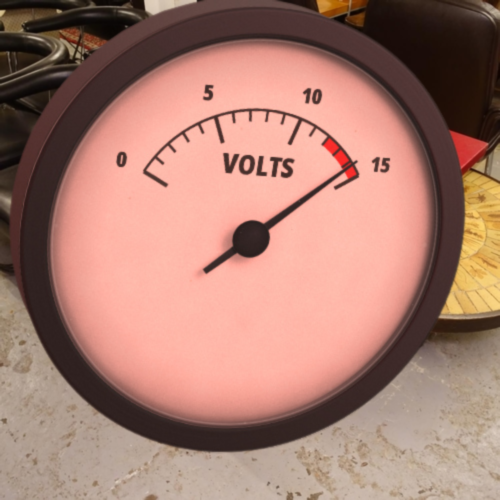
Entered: 14 V
